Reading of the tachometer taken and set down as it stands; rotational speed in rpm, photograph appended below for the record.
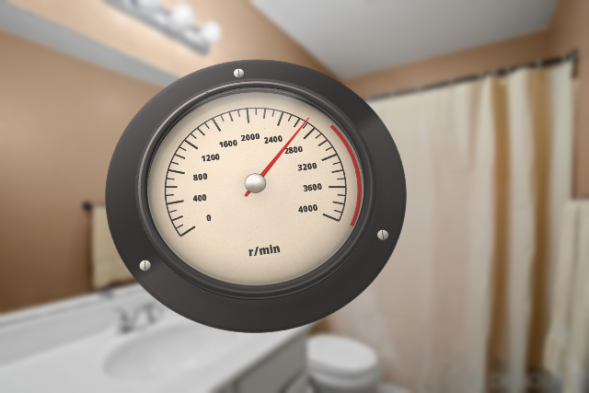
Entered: 2700 rpm
